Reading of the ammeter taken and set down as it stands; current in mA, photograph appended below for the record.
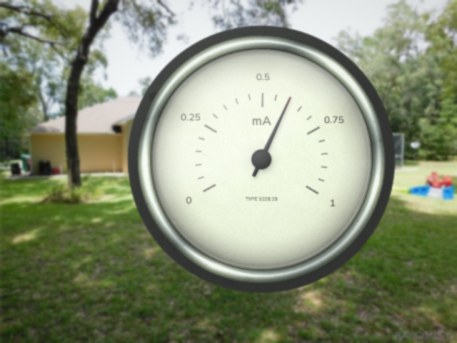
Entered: 0.6 mA
